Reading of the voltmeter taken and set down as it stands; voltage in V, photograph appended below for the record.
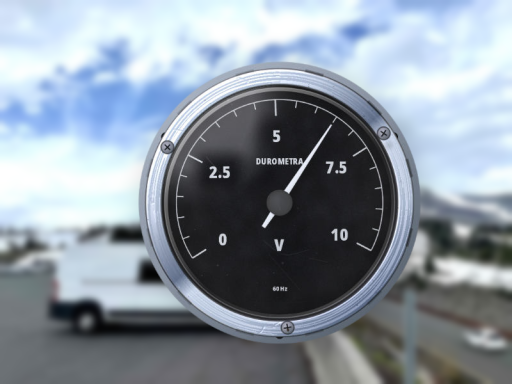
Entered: 6.5 V
